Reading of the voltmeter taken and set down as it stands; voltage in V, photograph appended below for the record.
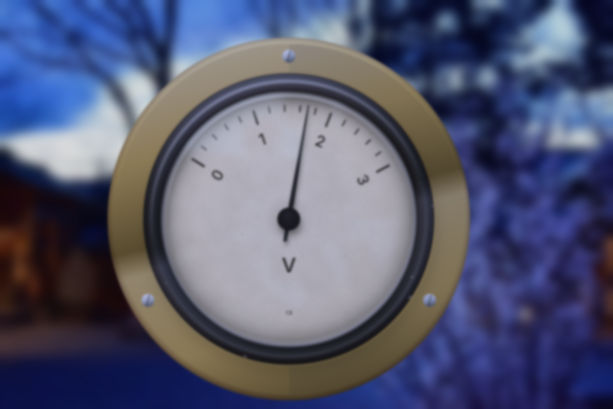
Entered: 1.7 V
